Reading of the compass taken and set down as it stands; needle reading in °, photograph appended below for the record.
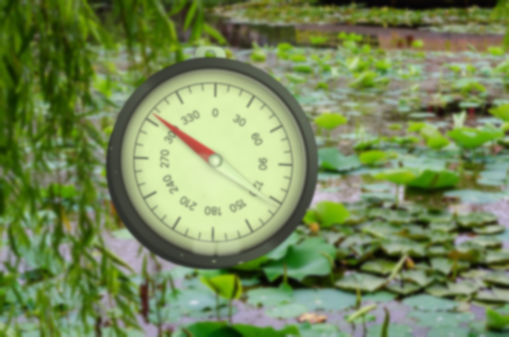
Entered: 305 °
